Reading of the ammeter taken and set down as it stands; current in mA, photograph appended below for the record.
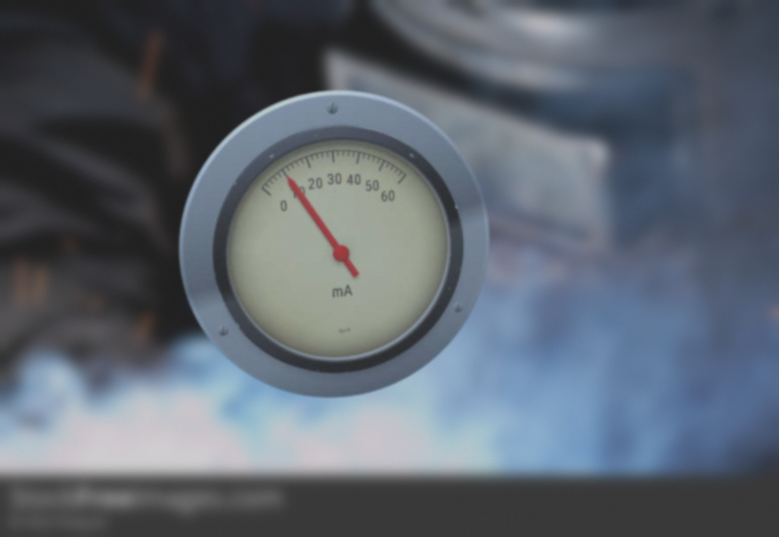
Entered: 10 mA
